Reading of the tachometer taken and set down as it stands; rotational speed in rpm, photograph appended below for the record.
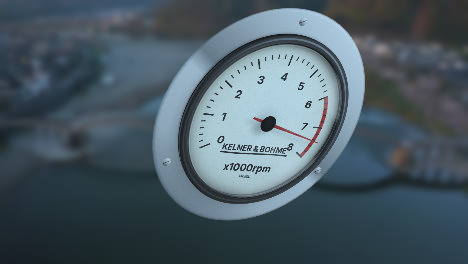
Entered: 7400 rpm
